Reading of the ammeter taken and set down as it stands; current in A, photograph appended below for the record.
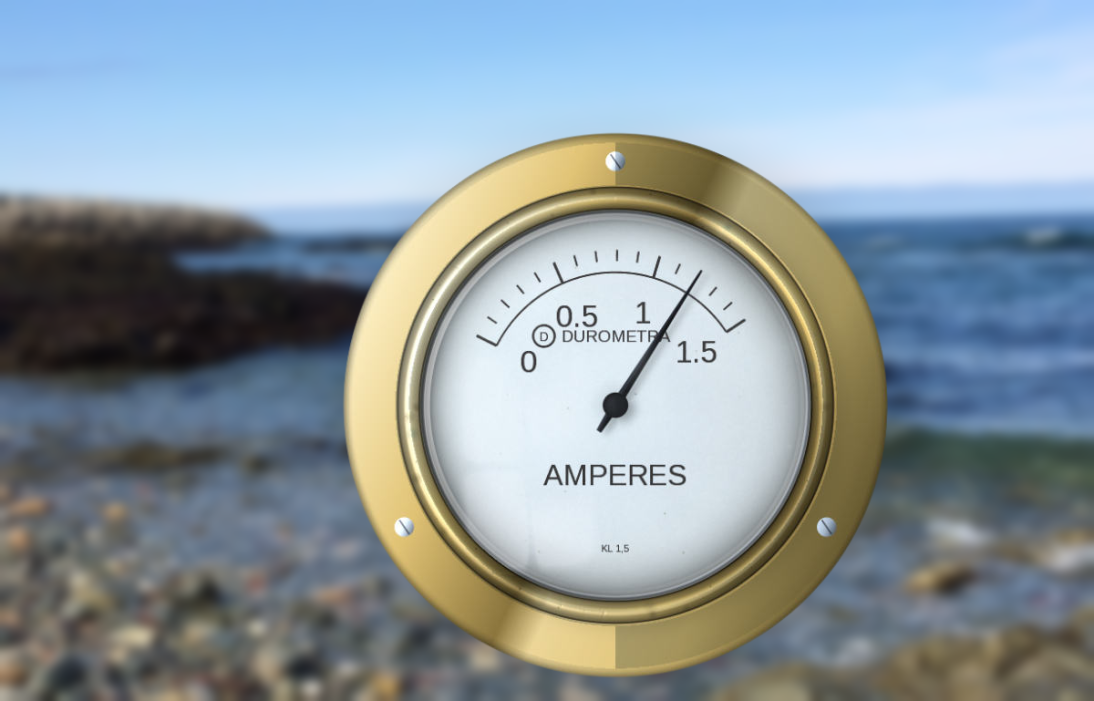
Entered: 1.2 A
